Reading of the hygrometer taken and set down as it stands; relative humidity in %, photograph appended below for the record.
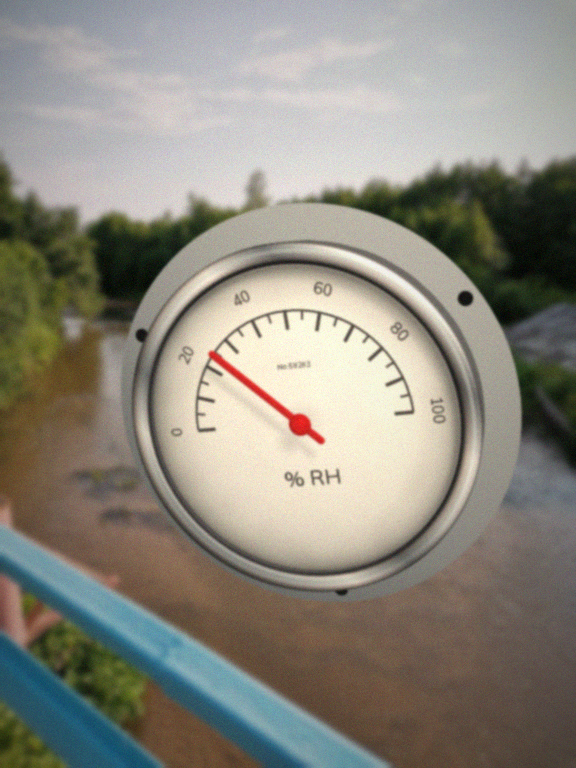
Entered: 25 %
